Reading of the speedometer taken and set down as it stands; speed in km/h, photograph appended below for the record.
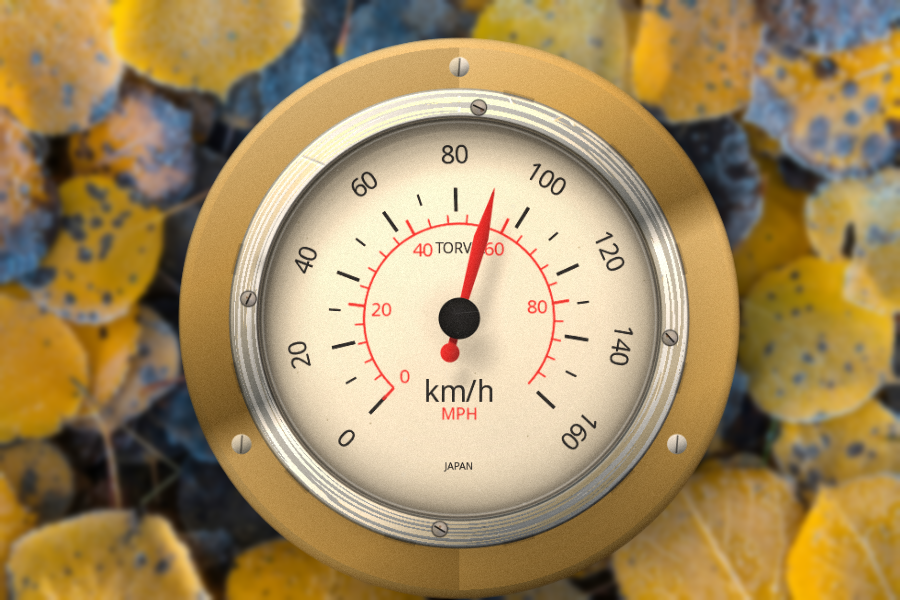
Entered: 90 km/h
